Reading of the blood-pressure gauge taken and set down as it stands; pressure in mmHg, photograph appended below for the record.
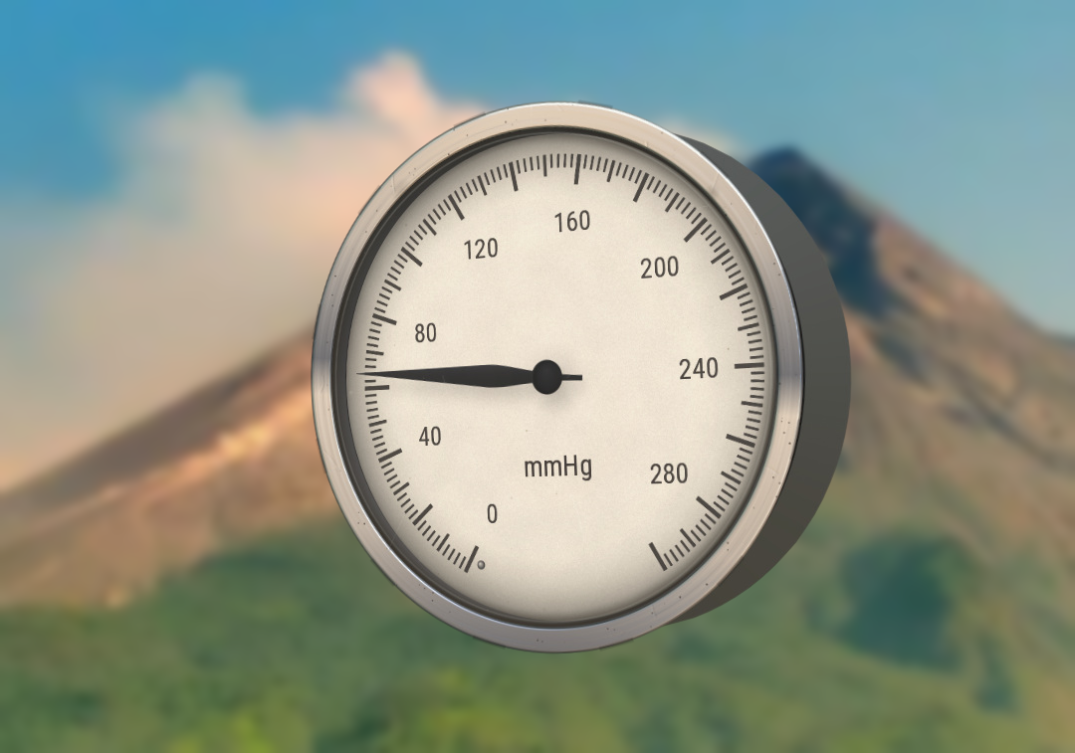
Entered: 64 mmHg
